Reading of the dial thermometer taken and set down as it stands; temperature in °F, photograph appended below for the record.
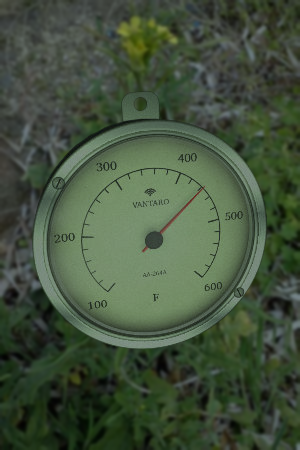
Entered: 440 °F
